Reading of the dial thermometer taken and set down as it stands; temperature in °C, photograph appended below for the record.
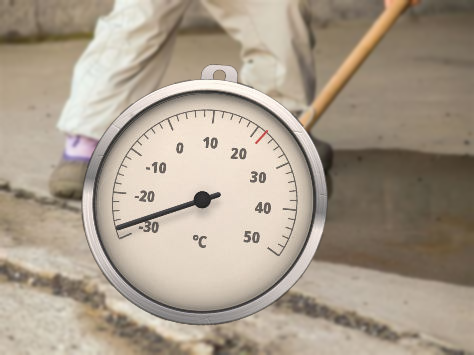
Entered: -28 °C
